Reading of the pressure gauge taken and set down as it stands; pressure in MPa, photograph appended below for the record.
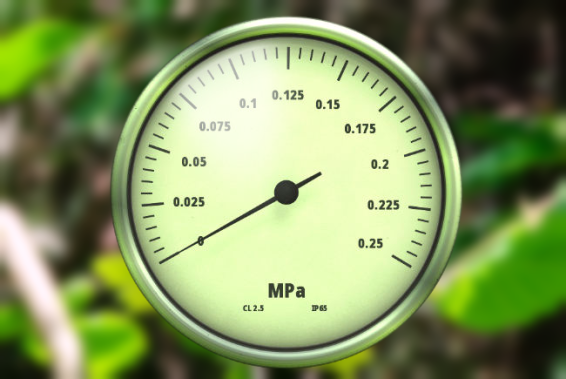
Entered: 0 MPa
